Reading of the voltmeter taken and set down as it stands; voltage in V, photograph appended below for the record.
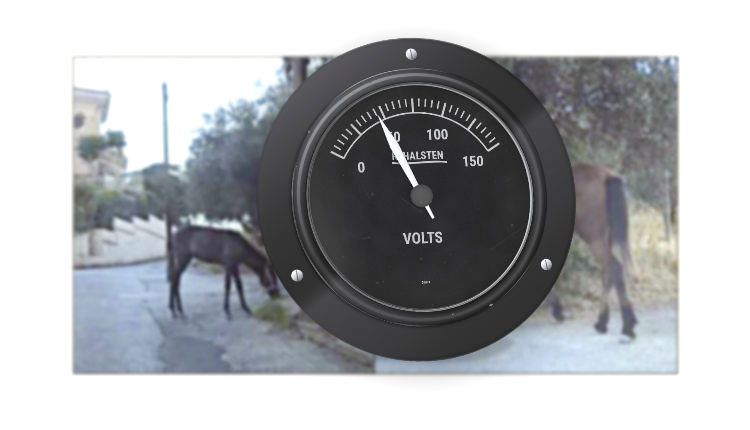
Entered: 45 V
